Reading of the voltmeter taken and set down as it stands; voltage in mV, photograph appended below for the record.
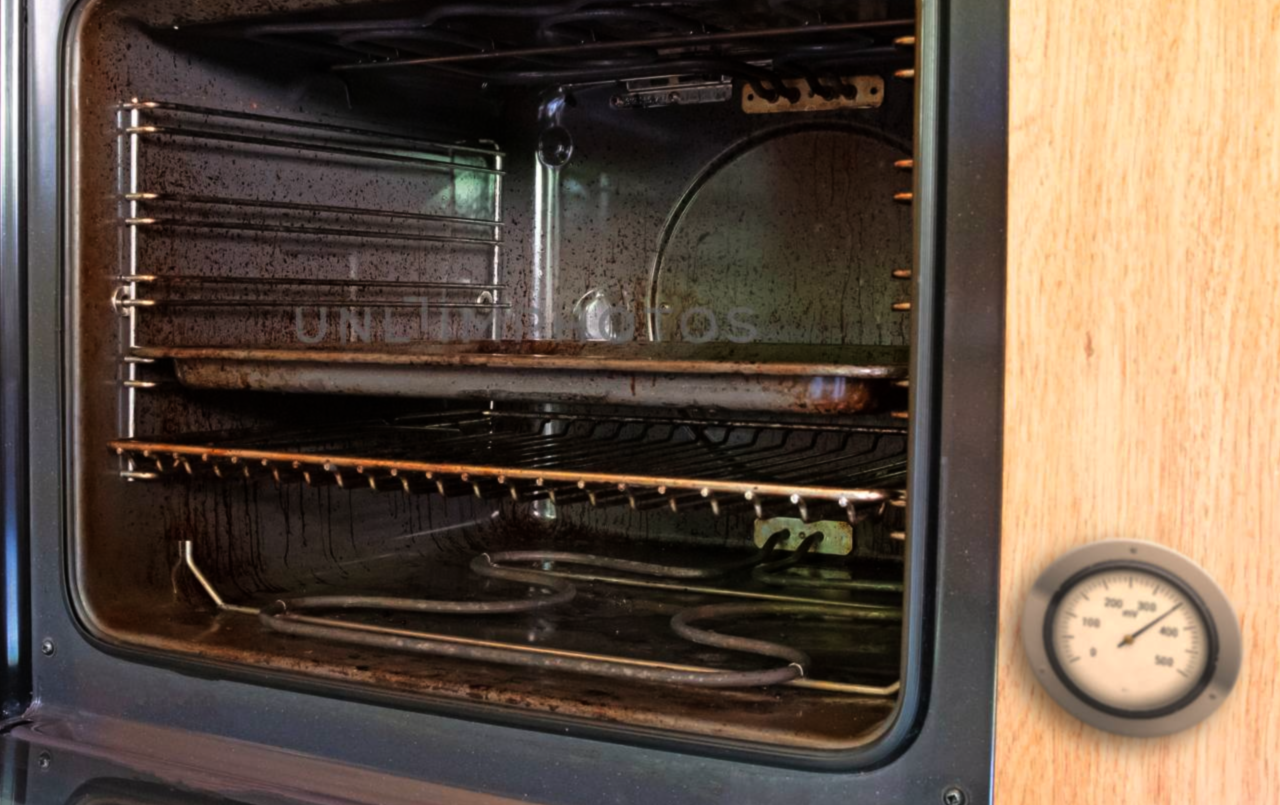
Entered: 350 mV
